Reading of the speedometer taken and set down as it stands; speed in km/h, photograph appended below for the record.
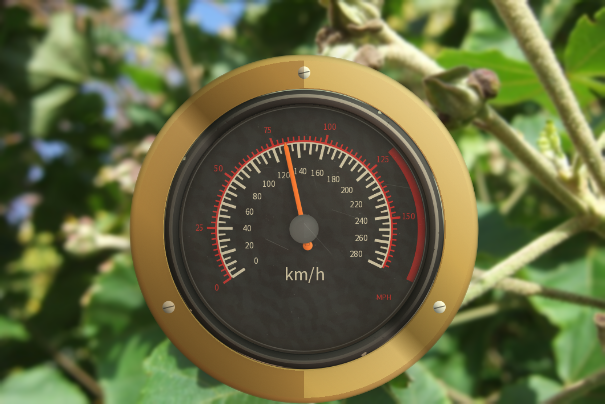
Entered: 130 km/h
